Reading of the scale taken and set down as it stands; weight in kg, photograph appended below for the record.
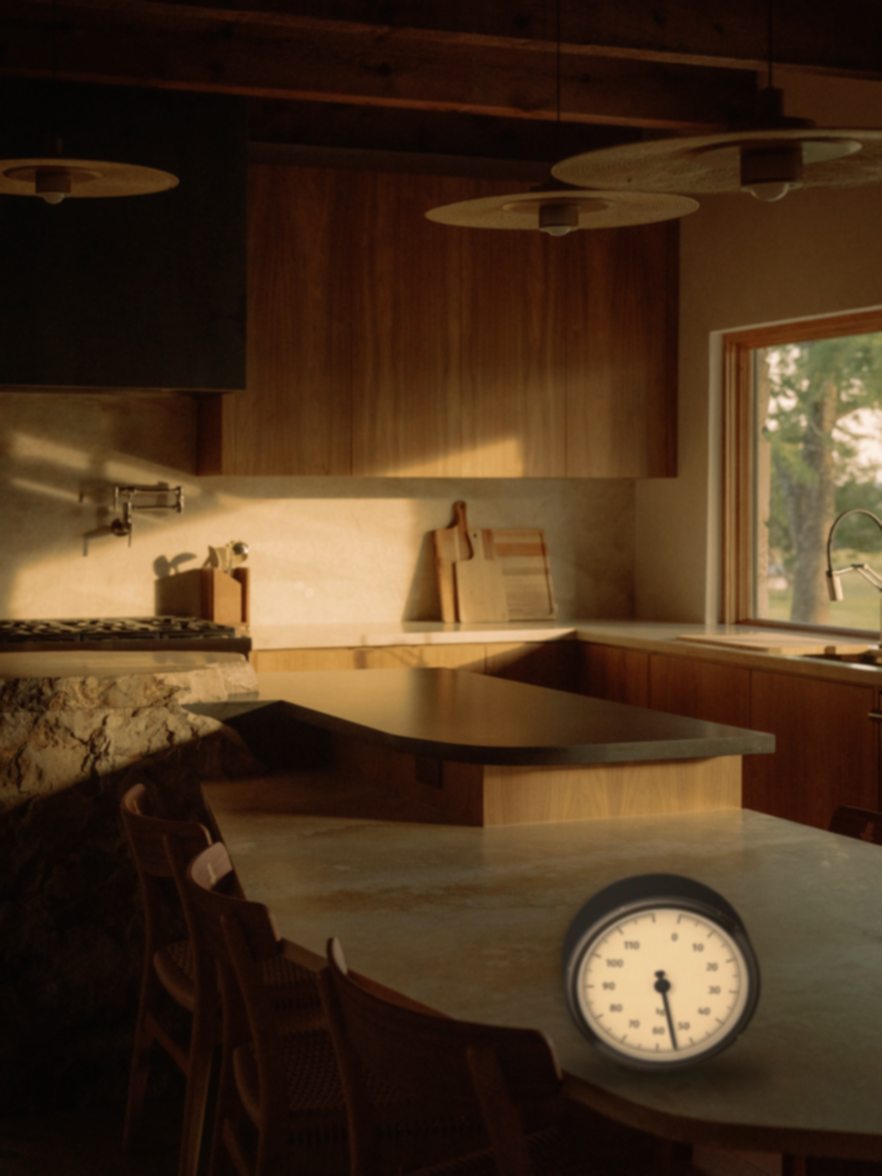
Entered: 55 kg
